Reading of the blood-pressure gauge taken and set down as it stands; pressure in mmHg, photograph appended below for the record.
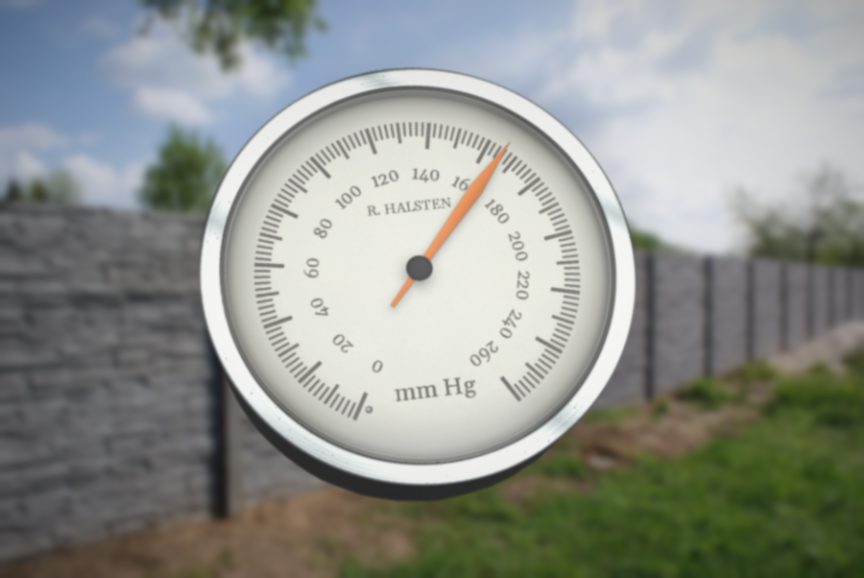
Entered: 166 mmHg
